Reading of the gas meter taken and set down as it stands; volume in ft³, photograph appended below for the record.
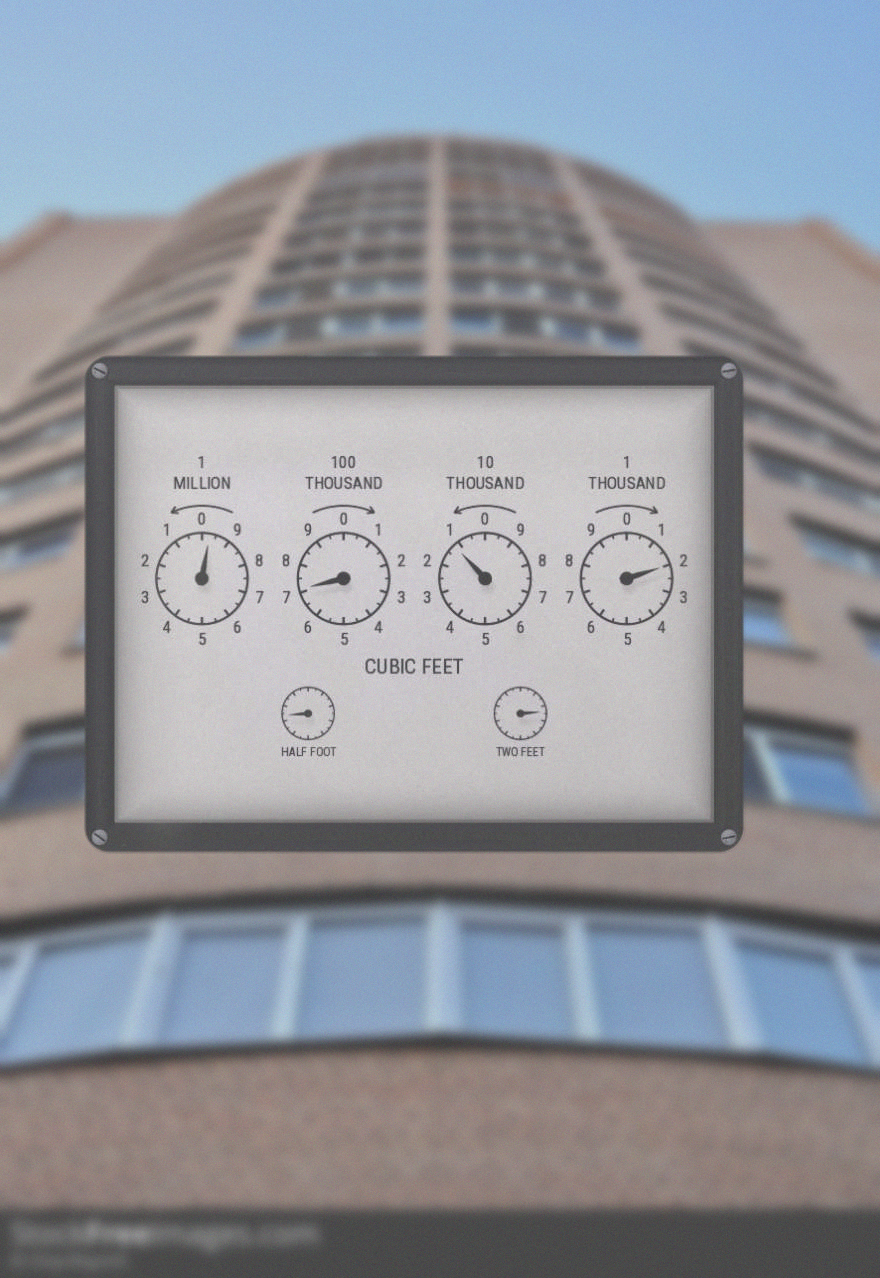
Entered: 971200 ft³
